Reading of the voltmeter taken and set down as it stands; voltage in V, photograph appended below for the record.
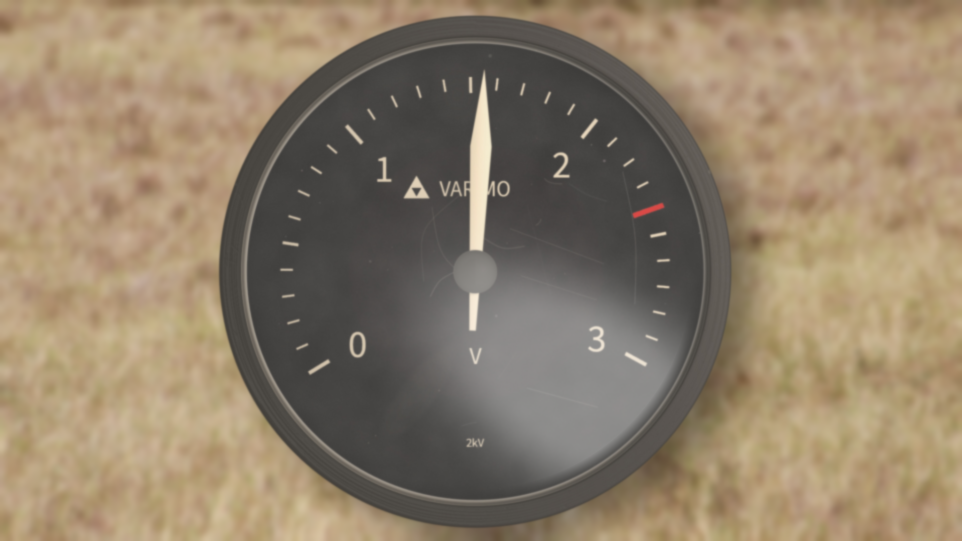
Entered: 1.55 V
